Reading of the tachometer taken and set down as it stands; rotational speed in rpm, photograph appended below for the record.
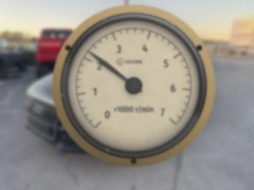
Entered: 2200 rpm
